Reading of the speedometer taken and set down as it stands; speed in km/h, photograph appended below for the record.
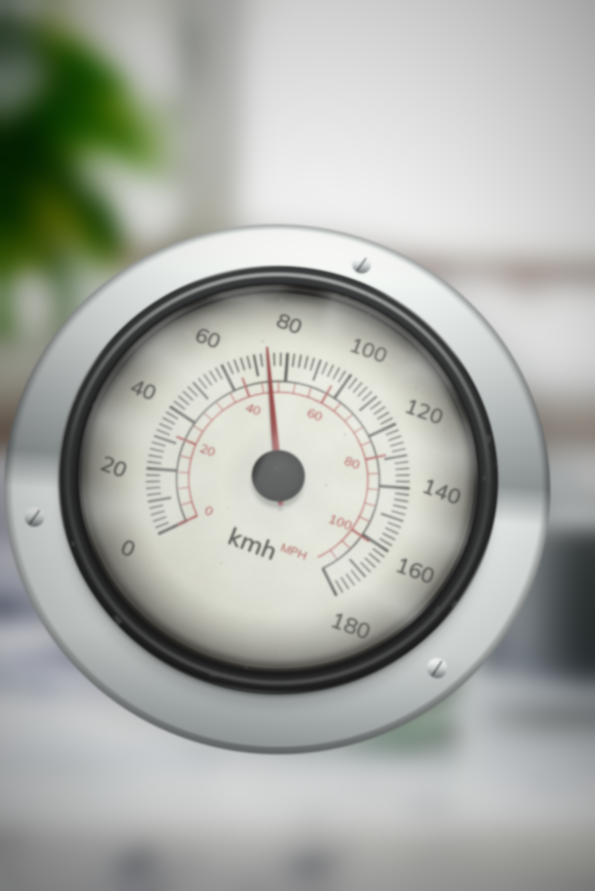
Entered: 74 km/h
